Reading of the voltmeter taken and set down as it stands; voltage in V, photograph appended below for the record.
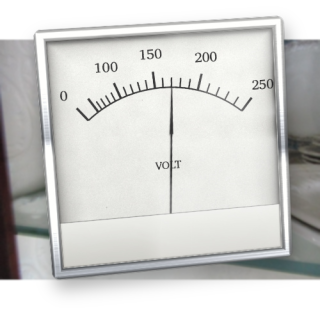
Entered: 170 V
